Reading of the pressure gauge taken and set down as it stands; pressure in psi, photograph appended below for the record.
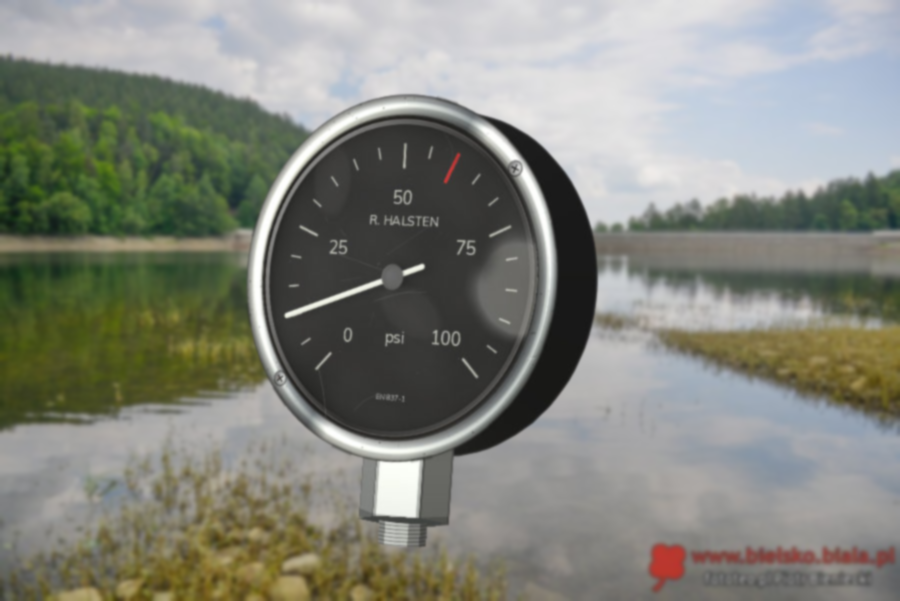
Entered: 10 psi
